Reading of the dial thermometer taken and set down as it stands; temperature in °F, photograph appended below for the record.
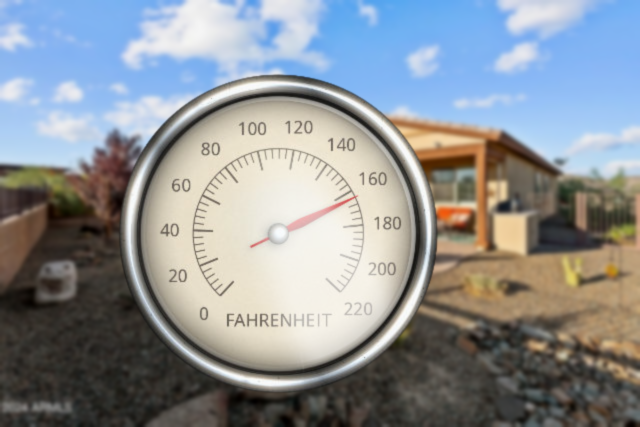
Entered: 164 °F
